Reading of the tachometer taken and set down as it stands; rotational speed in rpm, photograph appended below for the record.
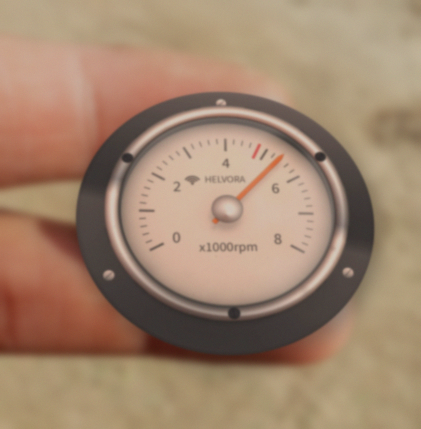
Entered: 5400 rpm
